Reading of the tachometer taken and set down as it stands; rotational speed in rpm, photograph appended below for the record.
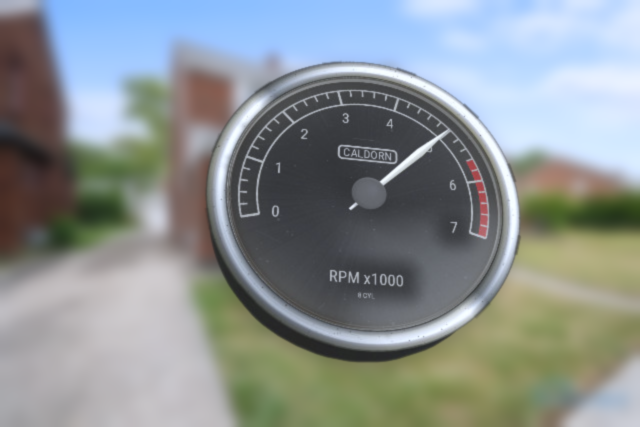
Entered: 5000 rpm
